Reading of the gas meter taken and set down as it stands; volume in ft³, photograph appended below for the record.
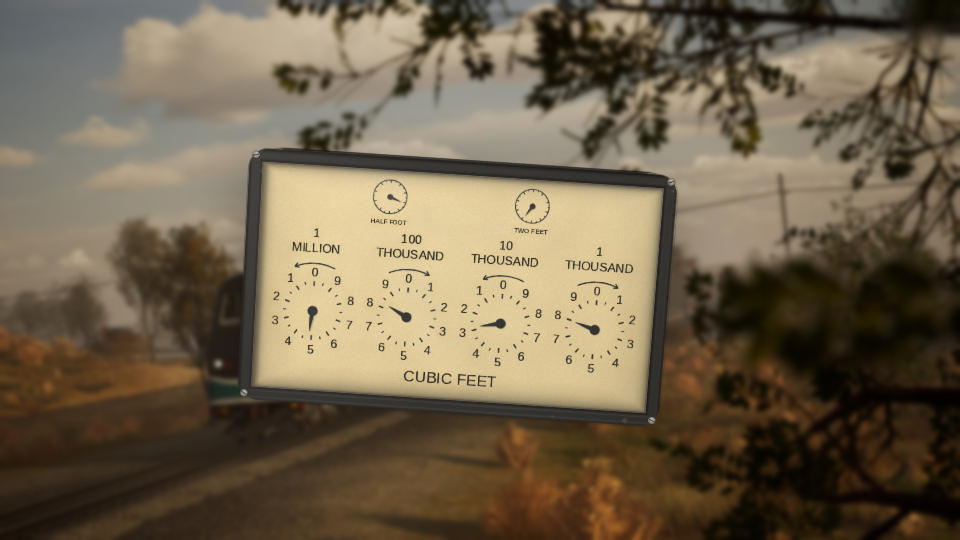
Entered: 482800 ft³
